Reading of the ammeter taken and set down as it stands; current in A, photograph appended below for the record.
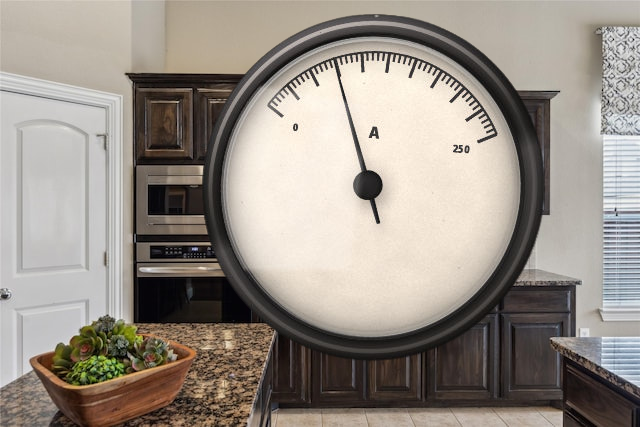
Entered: 75 A
